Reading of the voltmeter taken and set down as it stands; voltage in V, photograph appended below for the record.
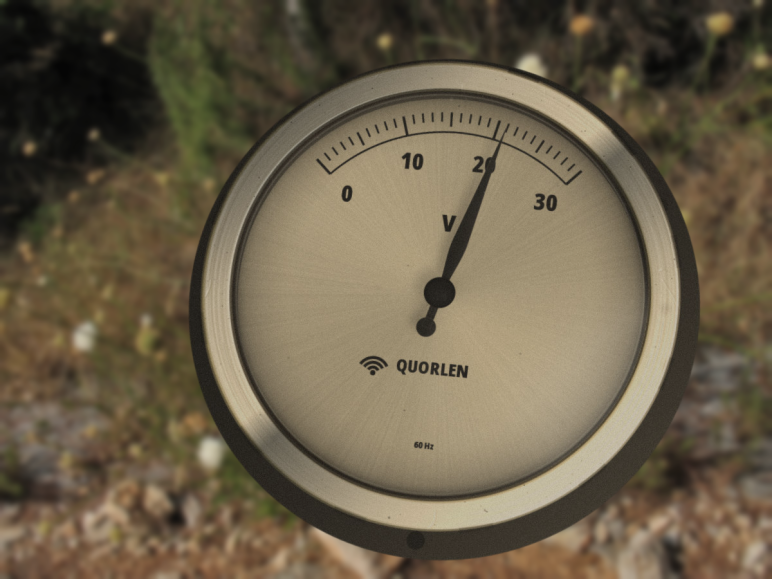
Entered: 21 V
